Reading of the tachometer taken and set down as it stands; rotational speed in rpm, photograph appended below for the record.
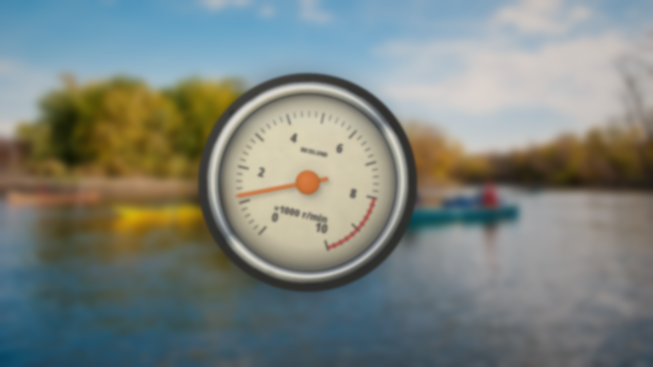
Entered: 1200 rpm
